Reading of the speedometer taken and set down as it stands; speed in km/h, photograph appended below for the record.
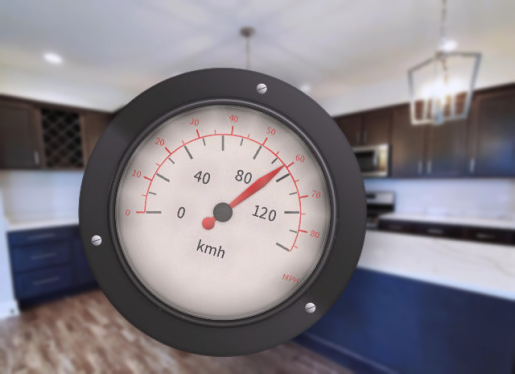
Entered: 95 km/h
